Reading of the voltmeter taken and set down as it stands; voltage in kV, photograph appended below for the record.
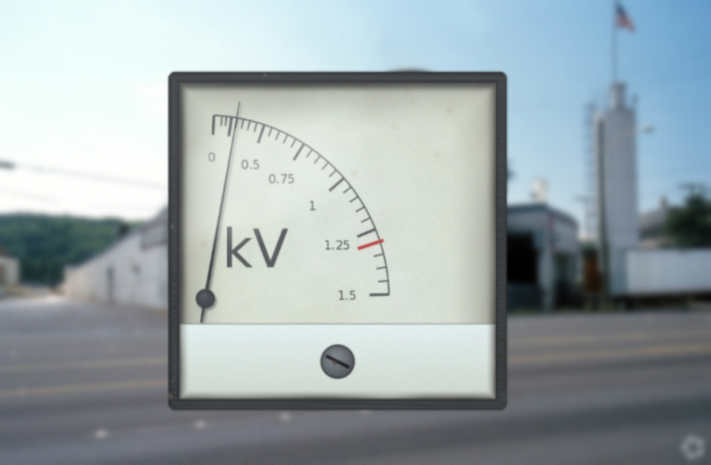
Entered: 0.3 kV
